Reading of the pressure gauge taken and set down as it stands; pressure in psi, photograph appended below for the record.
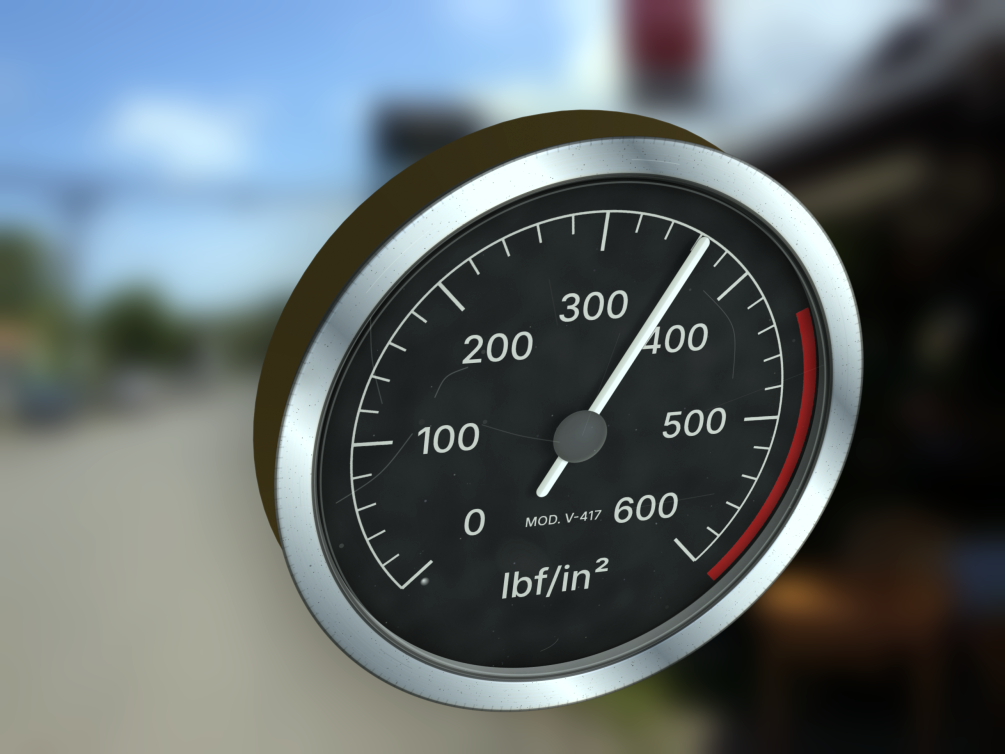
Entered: 360 psi
